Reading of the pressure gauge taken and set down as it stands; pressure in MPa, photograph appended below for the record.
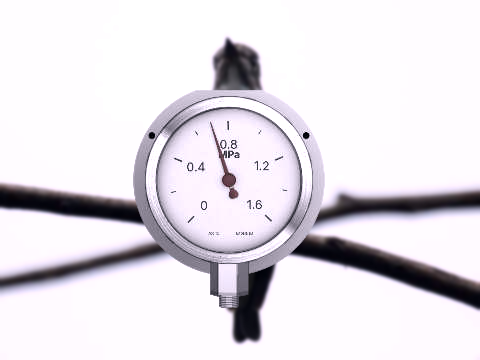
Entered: 0.7 MPa
